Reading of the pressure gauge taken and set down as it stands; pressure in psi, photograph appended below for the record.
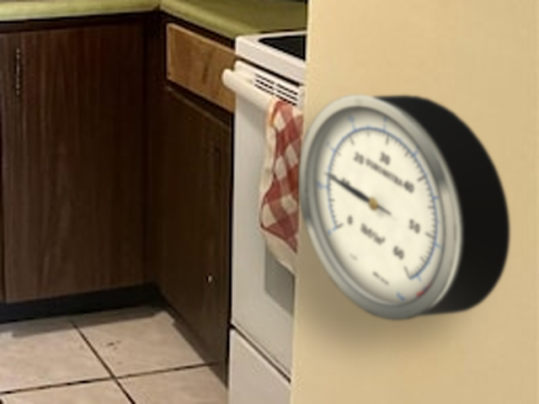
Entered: 10 psi
